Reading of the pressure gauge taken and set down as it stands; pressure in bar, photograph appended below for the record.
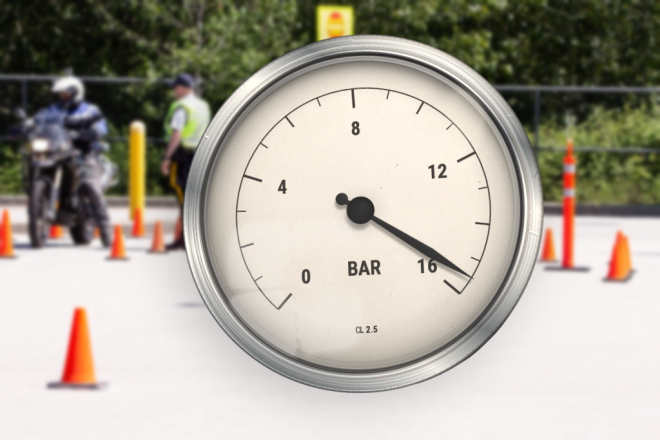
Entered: 15.5 bar
